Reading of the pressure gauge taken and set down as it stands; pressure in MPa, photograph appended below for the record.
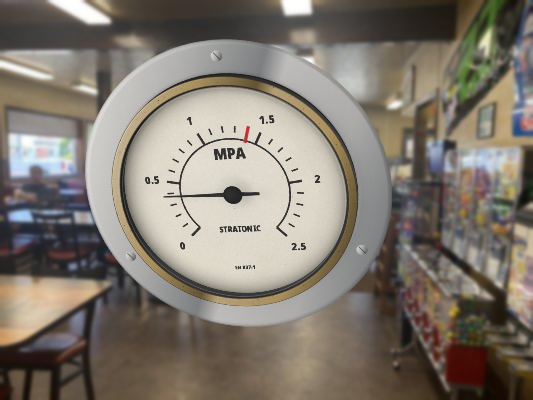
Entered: 0.4 MPa
